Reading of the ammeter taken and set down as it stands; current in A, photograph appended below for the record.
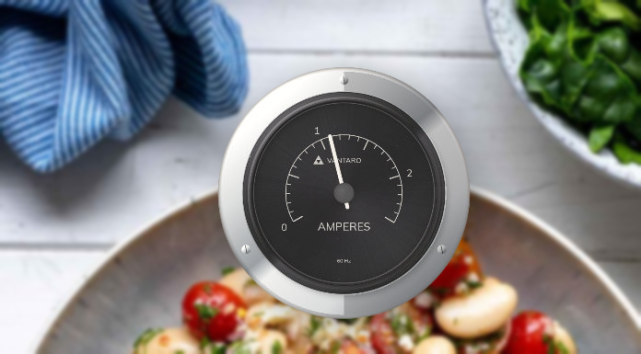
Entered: 1.1 A
